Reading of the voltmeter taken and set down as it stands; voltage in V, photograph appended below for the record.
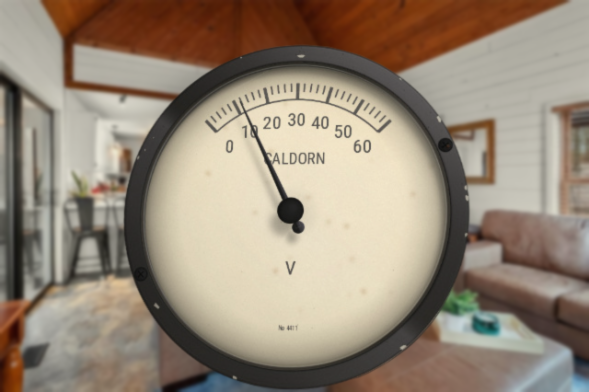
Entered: 12 V
